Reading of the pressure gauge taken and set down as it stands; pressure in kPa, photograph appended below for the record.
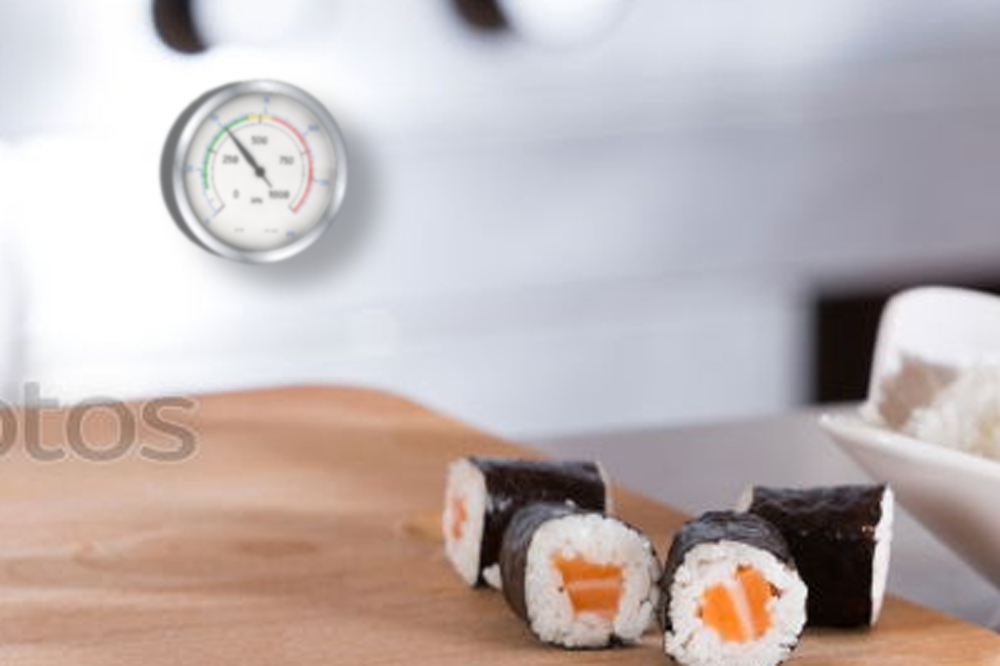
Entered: 350 kPa
